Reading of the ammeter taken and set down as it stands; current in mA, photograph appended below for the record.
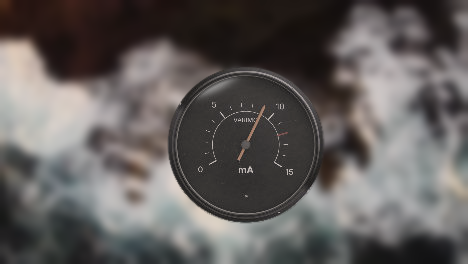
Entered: 9 mA
